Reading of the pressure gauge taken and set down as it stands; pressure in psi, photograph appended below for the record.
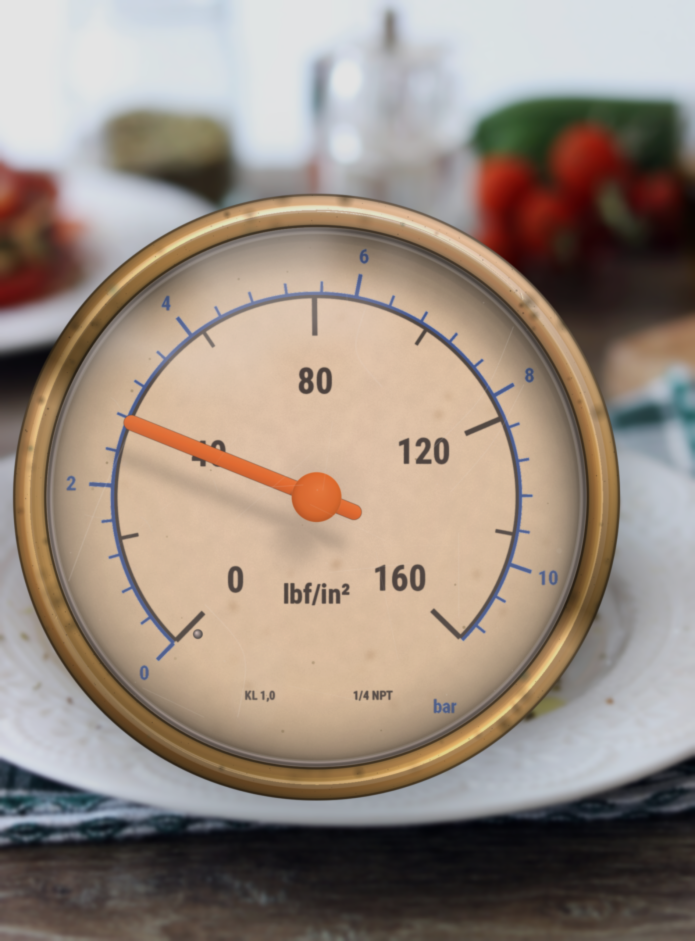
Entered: 40 psi
